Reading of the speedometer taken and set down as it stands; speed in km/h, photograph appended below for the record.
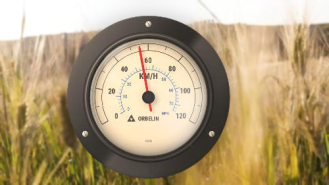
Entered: 55 km/h
